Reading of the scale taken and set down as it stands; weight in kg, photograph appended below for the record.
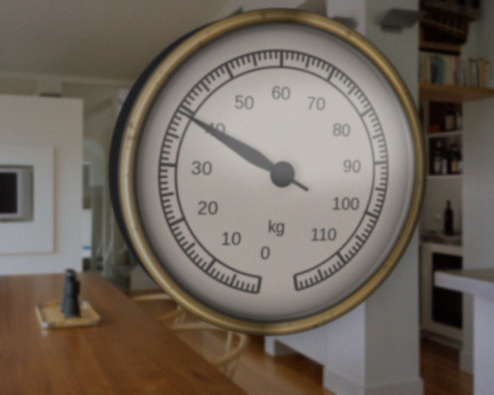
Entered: 39 kg
